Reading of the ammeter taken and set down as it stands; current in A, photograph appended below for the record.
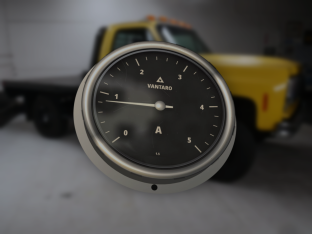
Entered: 0.8 A
